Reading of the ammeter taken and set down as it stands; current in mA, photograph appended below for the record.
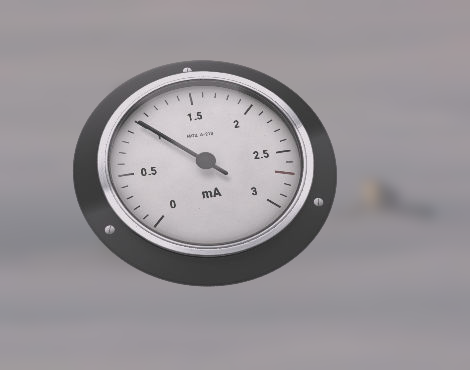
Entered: 1 mA
